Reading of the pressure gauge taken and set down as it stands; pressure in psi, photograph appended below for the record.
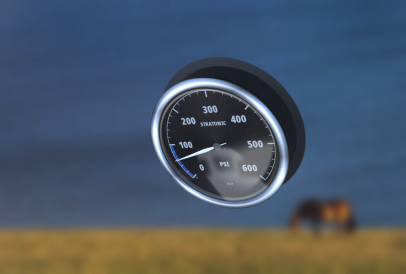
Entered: 60 psi
